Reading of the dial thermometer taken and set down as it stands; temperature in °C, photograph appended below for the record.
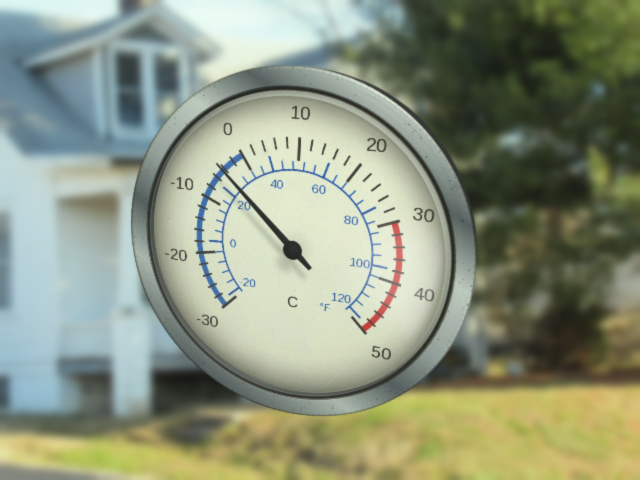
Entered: -4 °C
